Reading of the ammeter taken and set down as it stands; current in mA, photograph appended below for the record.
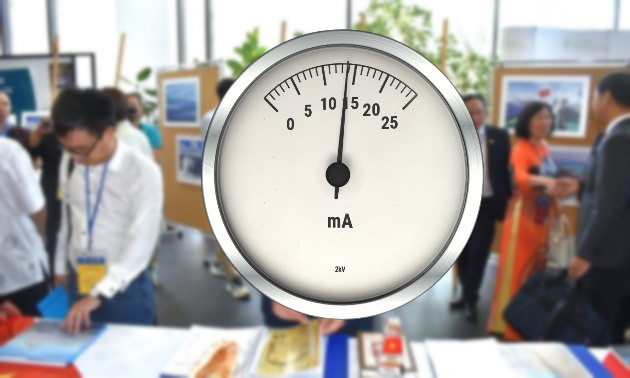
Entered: 14 mA
